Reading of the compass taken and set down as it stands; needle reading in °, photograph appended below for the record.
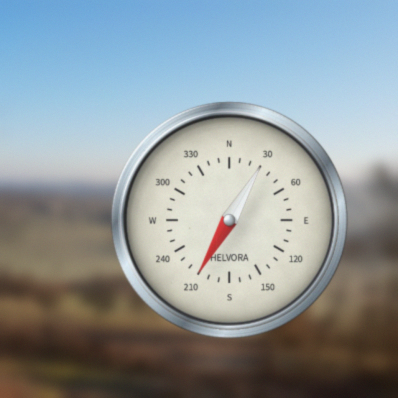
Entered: 210 °
